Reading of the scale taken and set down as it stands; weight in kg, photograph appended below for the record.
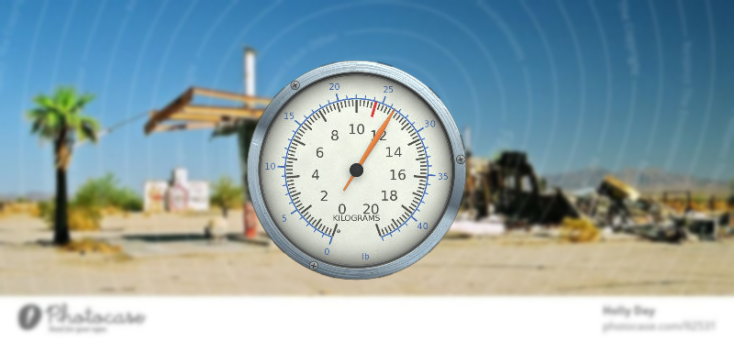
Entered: 12 kg
